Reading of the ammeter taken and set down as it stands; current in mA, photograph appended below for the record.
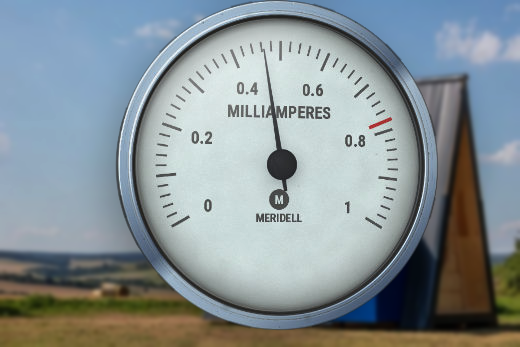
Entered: 0.46 mA
